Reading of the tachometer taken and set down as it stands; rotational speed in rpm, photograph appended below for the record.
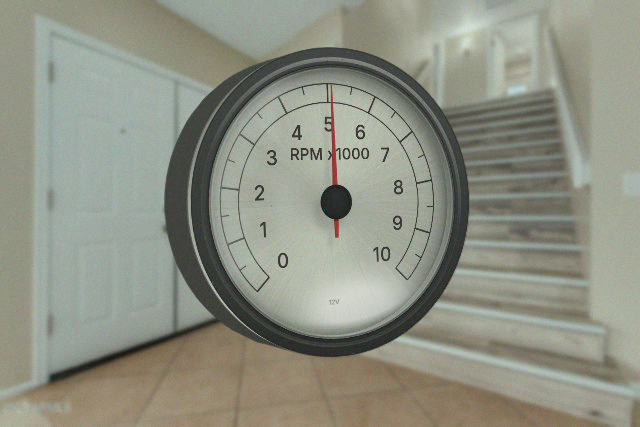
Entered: 5000 rpm
